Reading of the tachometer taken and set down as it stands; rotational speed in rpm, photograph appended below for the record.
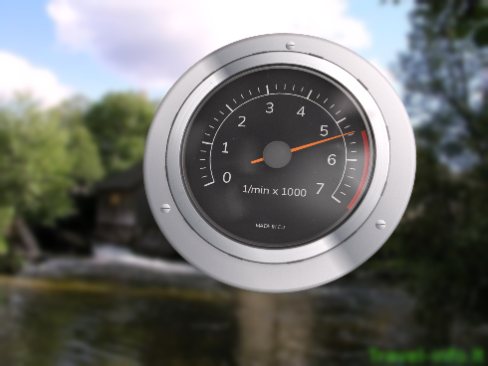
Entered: 5400 rpm
